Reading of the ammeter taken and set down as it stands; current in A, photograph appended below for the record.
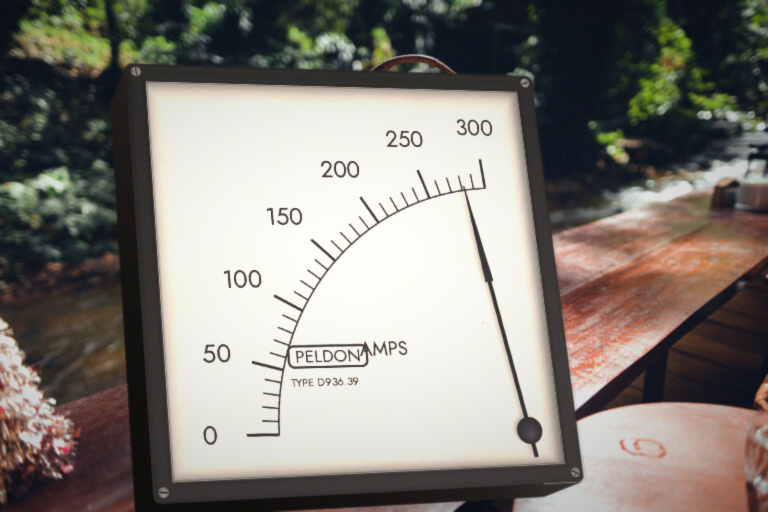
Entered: 280 A
